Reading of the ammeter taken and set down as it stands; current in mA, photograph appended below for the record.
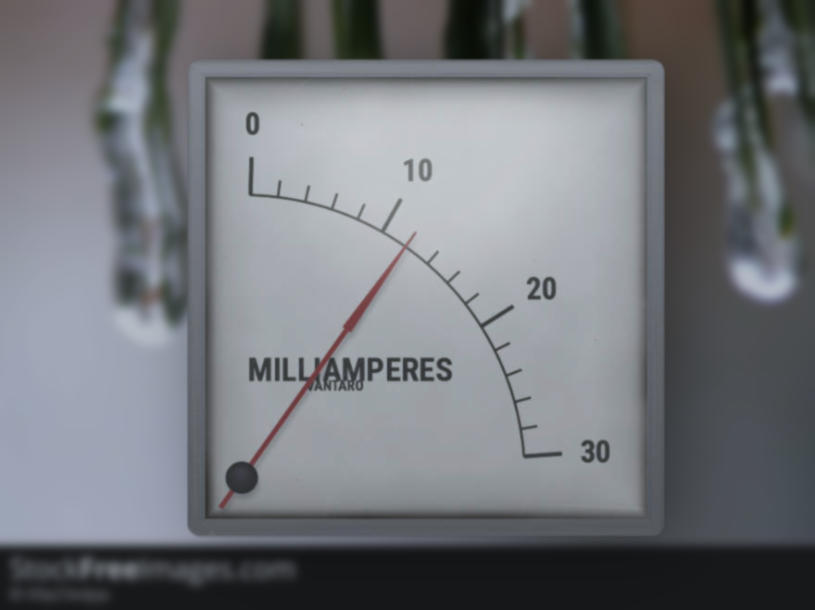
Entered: 12 mA
